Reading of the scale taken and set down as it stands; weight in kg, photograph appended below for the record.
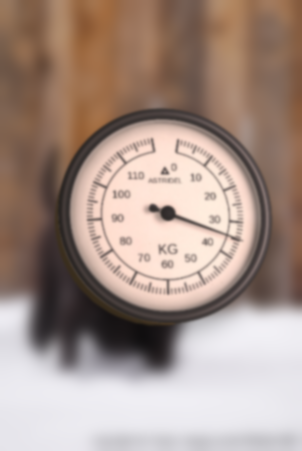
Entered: 35 kg
